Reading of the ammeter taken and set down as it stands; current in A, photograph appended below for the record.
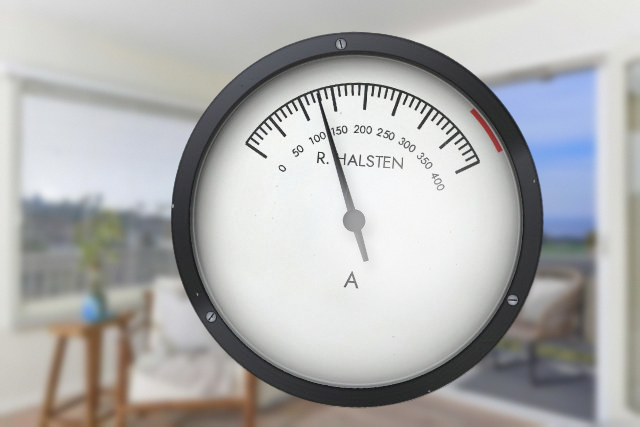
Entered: 130 A
